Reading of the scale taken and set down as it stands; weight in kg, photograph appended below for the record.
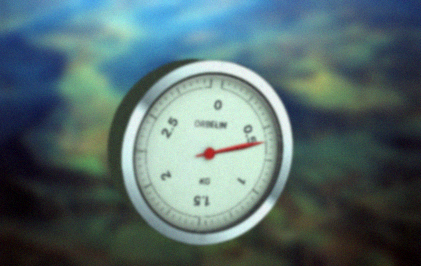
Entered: 0.6 kg
